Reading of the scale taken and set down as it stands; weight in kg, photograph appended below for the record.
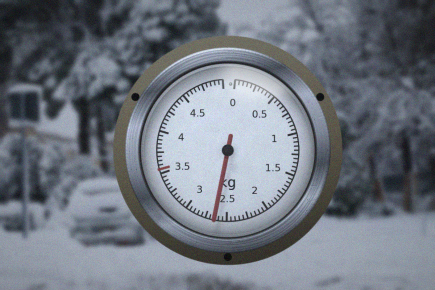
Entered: 2.65 kg
